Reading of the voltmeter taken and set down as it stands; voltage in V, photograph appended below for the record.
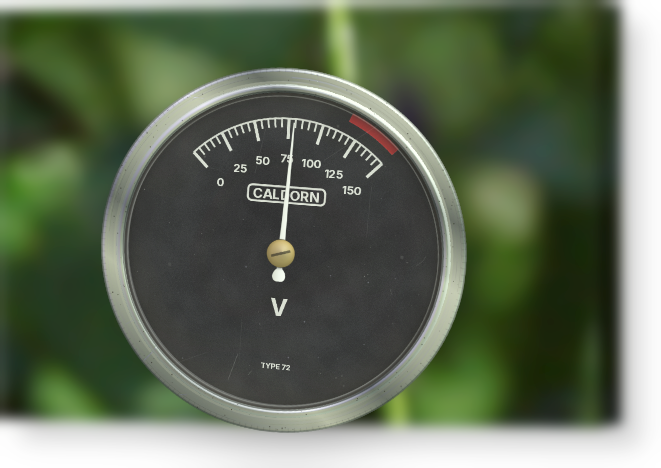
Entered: 80 V
